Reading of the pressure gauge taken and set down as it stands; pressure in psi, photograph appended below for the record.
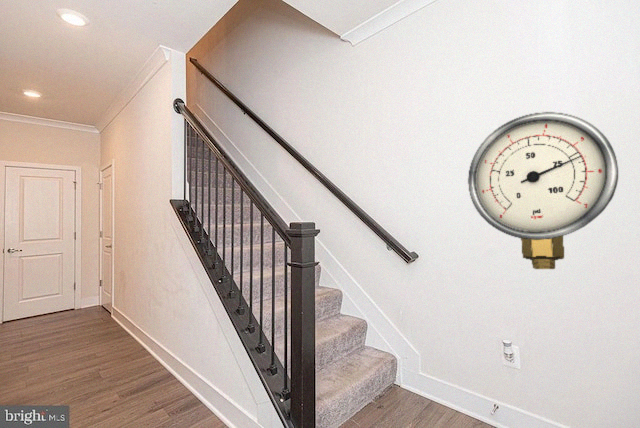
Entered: 77.5 psi
